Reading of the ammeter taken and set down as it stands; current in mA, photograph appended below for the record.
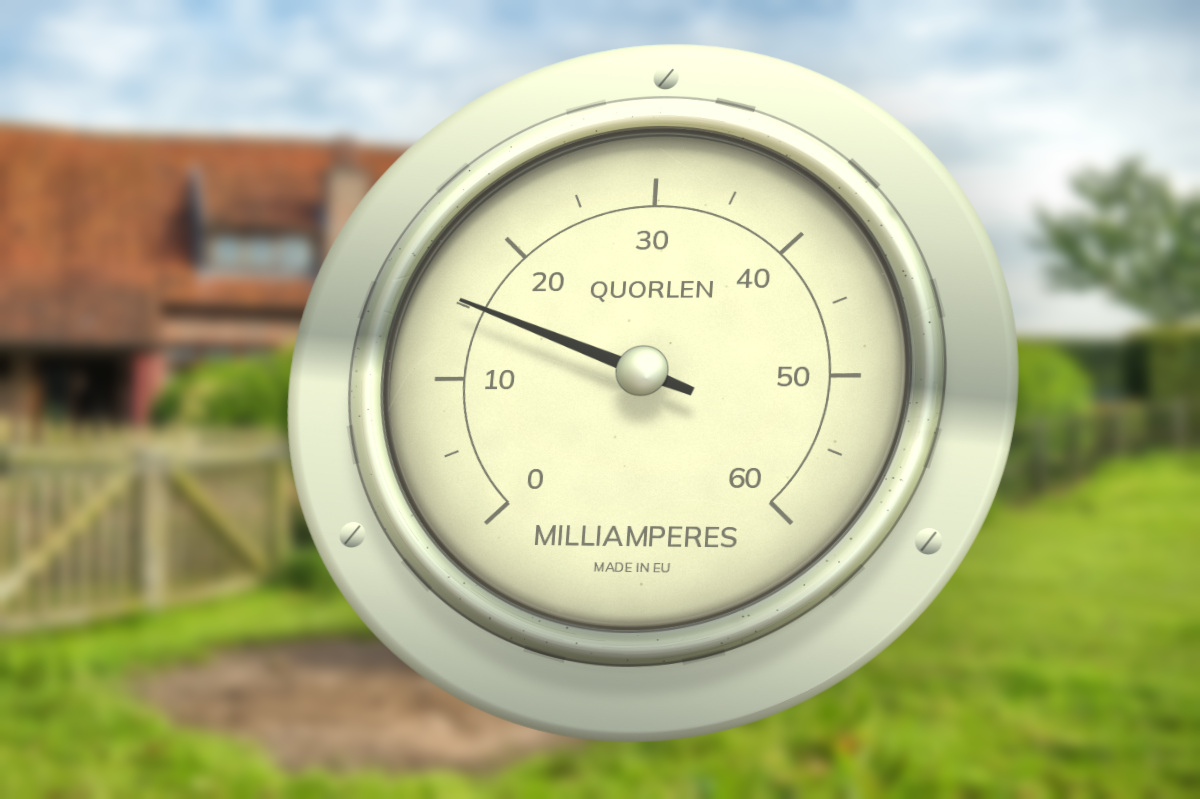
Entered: 15 mA
